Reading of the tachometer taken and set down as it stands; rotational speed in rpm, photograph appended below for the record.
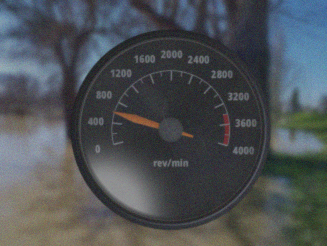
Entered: 600 rpm
